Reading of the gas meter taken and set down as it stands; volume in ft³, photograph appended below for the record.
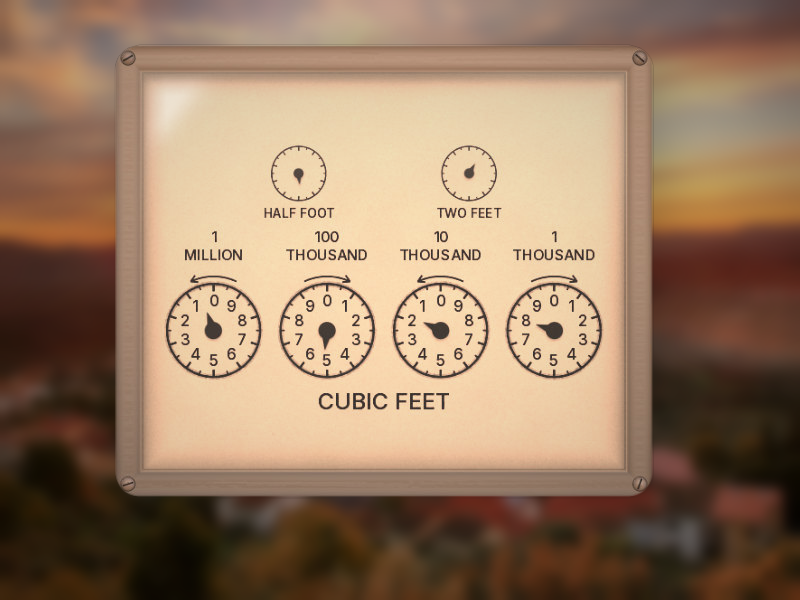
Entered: 51800 ft³
